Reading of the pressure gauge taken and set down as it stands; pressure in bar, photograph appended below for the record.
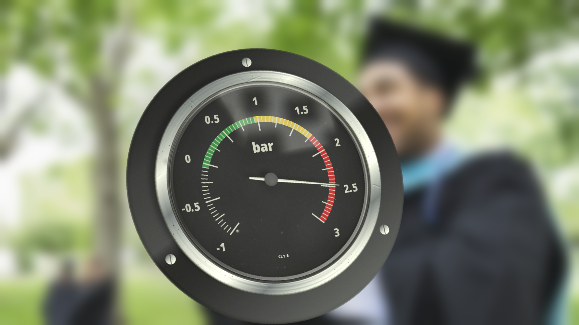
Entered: 2.5 bar
